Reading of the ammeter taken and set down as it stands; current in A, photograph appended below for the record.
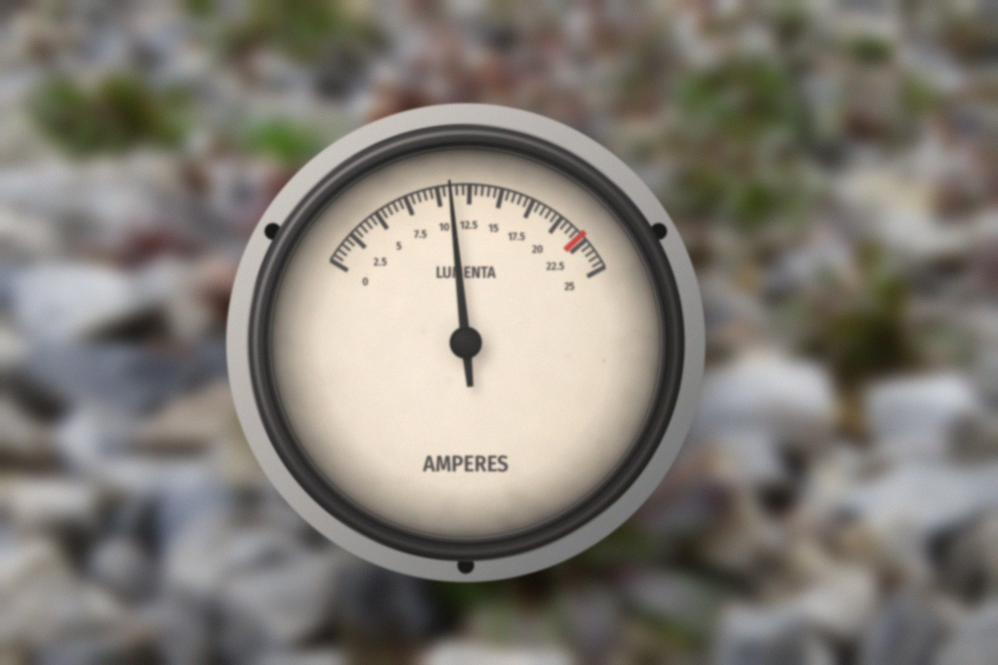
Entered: 11 A
